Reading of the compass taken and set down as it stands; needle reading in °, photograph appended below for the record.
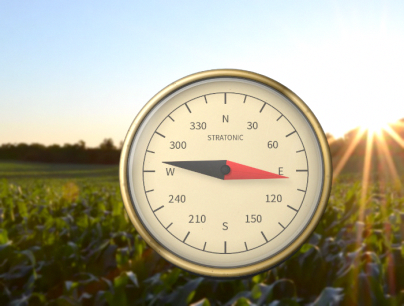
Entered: 97.5 °
